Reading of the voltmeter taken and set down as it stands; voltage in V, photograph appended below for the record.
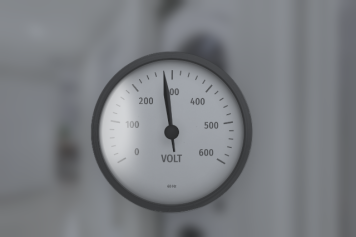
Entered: 280 V
